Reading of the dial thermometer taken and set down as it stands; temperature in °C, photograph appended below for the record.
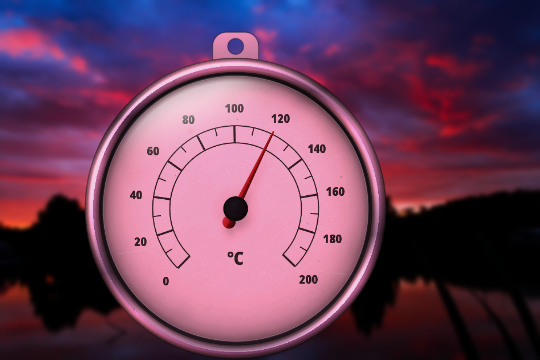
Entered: 120 °C
